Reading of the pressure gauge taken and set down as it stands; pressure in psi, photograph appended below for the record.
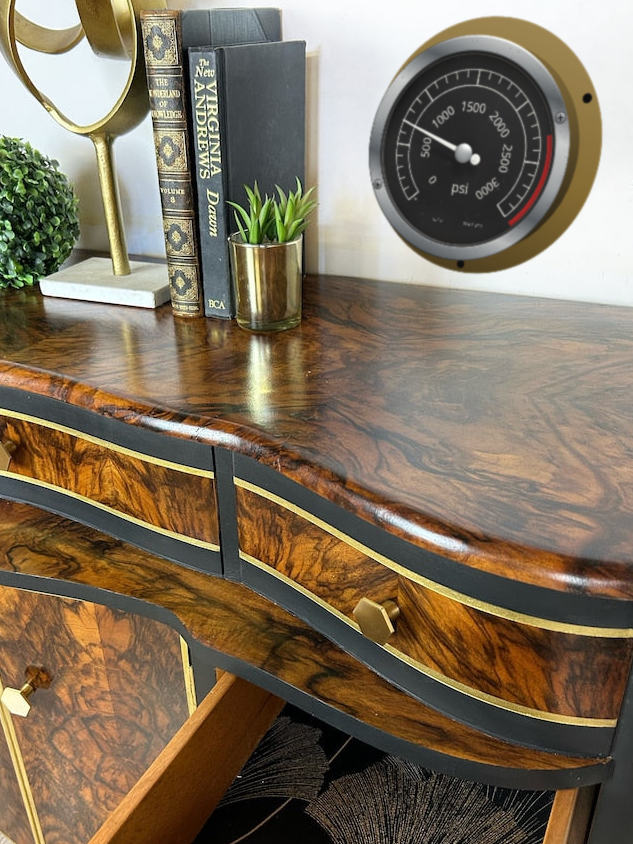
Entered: 700 psi
